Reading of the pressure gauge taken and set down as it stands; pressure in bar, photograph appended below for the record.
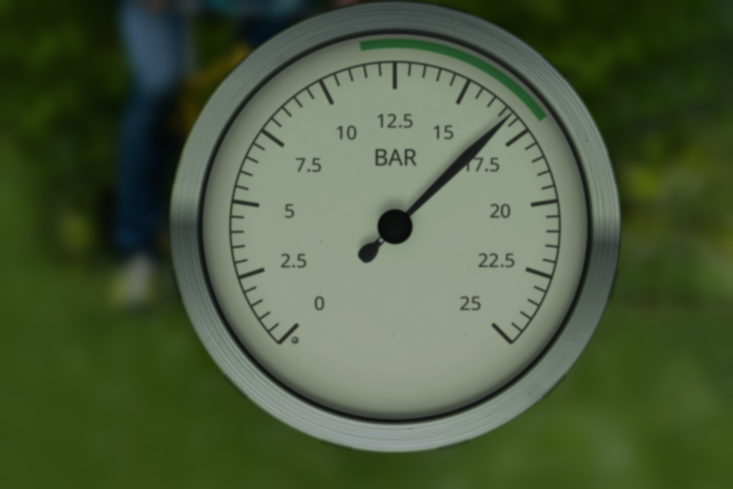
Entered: 16.75 bar
